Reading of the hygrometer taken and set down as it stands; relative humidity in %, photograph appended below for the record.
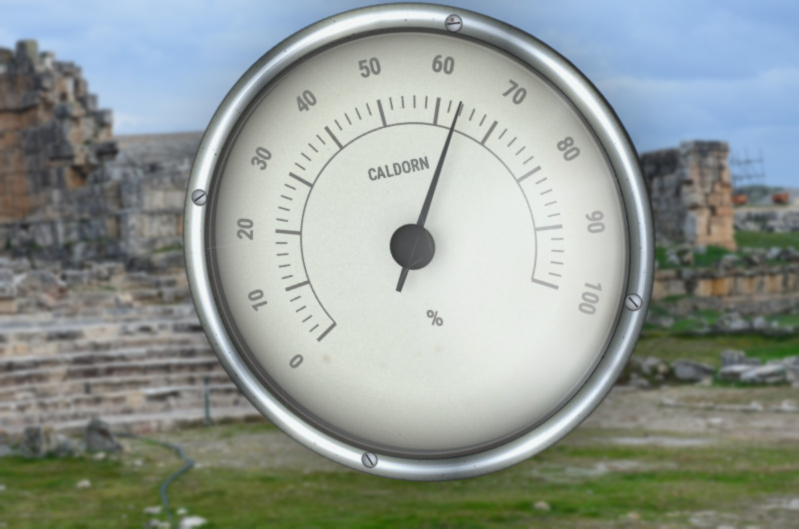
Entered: 64 %
